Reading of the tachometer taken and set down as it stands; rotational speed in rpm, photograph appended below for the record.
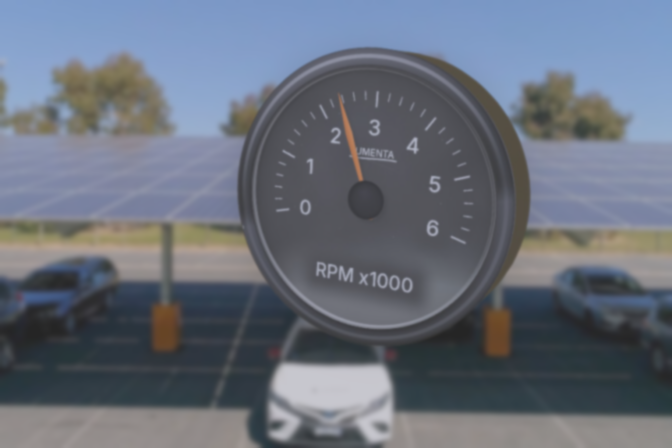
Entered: 2400 rpm
